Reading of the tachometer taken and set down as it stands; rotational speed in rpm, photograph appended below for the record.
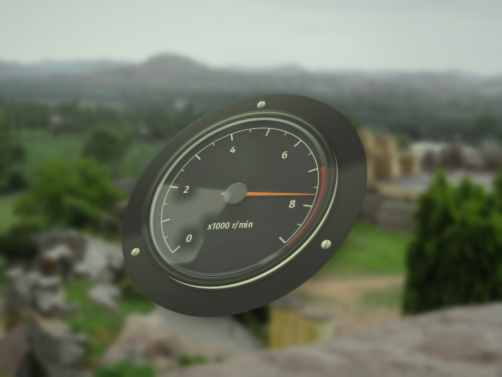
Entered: 7750 rpm
